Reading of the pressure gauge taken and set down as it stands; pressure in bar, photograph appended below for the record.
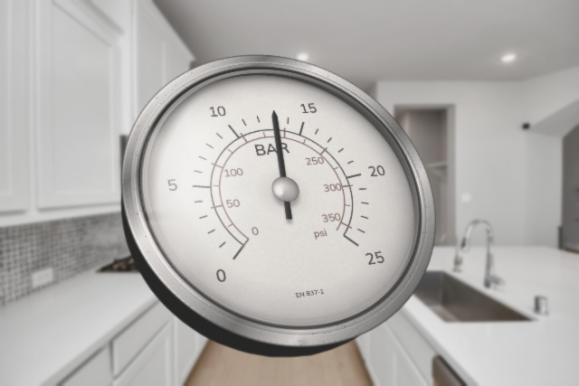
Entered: 13 bar
